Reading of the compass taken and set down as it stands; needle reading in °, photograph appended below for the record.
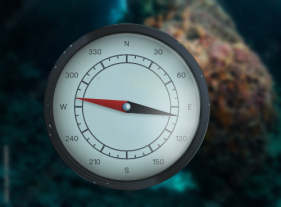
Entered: 280 °
